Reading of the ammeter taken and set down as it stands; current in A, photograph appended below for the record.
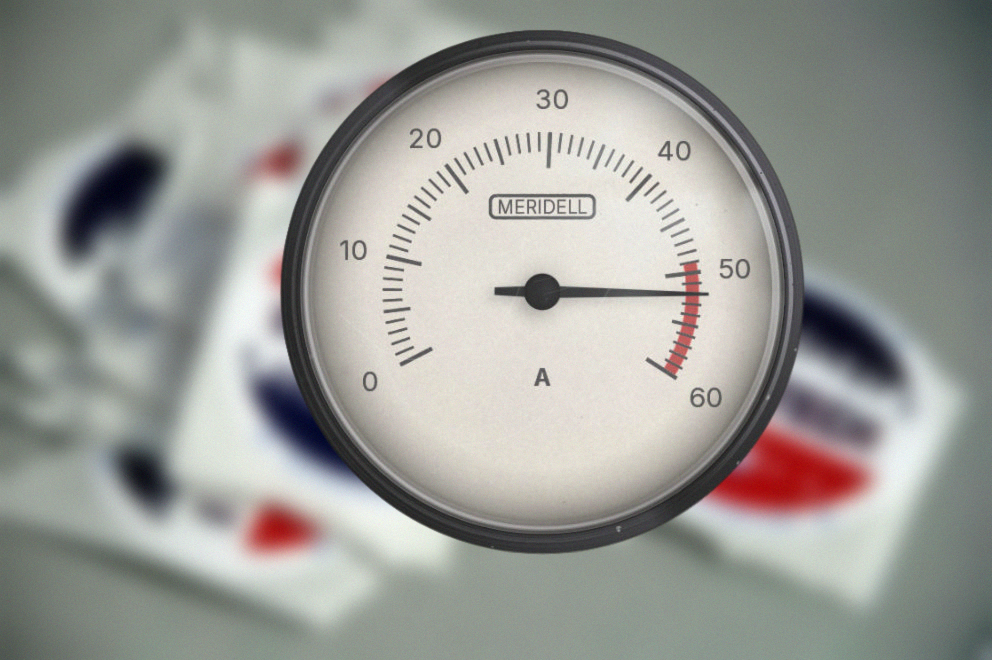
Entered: 52 A
